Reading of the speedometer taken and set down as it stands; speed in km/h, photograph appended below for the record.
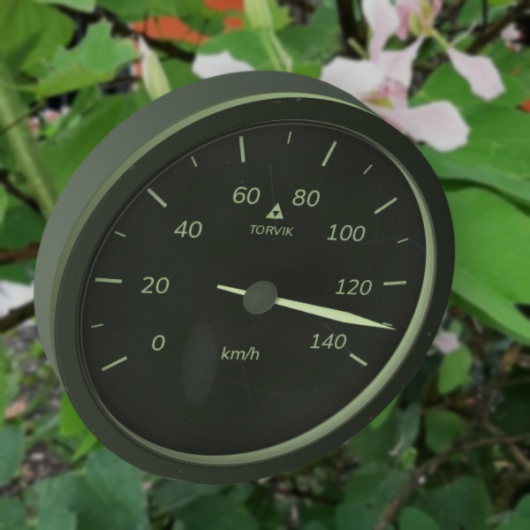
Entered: 130 km/h
